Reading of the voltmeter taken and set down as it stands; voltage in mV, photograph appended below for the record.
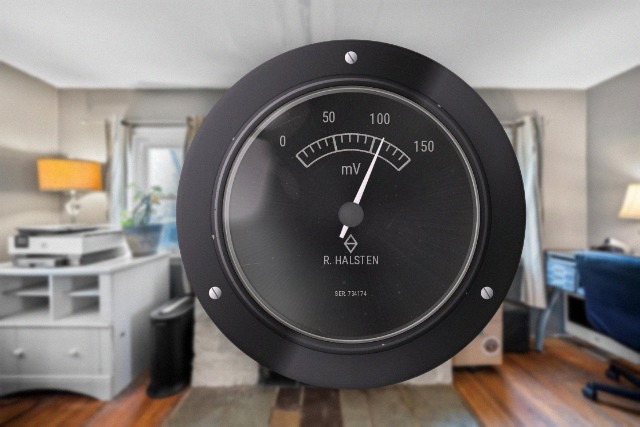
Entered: 110 mV
